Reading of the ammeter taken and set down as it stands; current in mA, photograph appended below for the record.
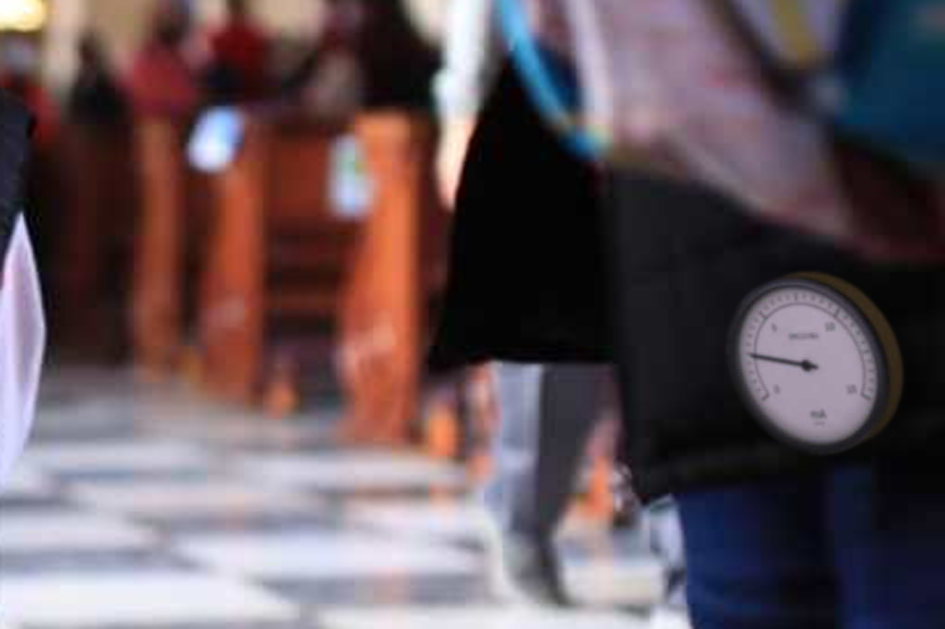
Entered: 2.5 mA
